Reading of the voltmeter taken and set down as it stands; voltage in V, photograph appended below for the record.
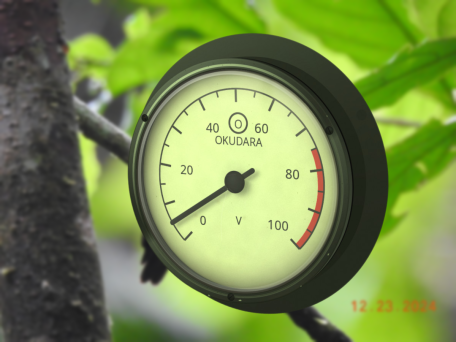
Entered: 5 V
